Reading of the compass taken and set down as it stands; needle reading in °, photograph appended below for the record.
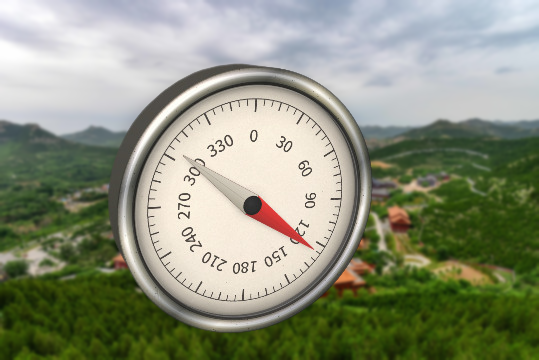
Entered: 125 °
